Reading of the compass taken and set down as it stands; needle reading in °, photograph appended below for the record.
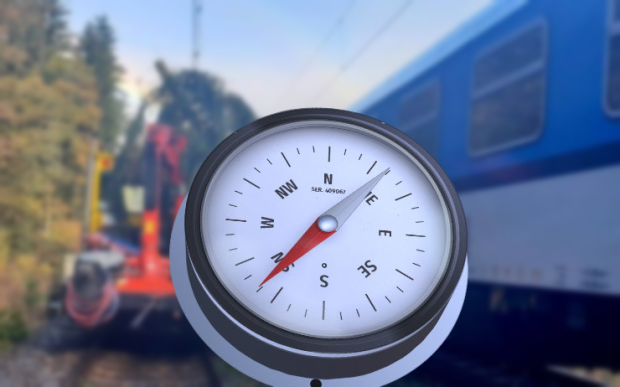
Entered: 220 °
